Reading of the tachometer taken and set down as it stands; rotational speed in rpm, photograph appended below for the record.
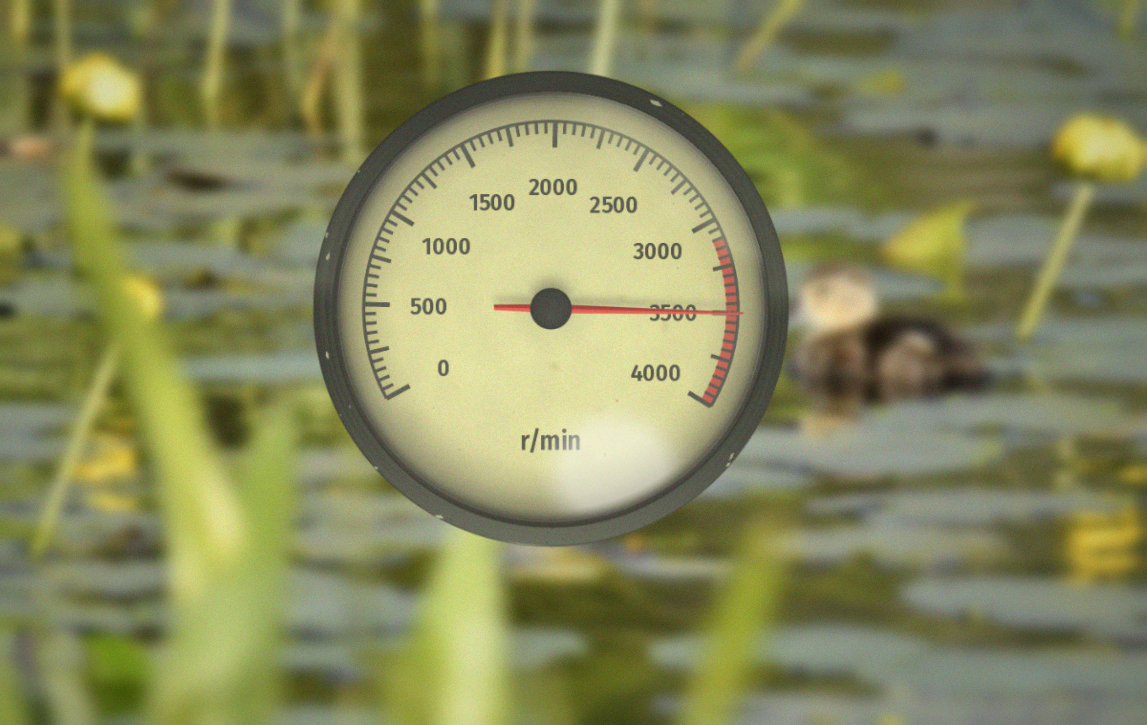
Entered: 3500 rpm
